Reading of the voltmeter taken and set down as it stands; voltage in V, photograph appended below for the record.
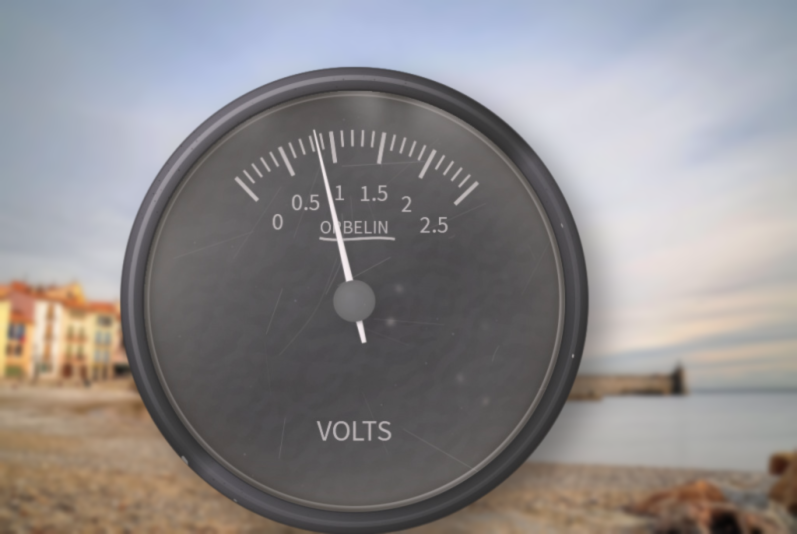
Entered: 0.85 V
